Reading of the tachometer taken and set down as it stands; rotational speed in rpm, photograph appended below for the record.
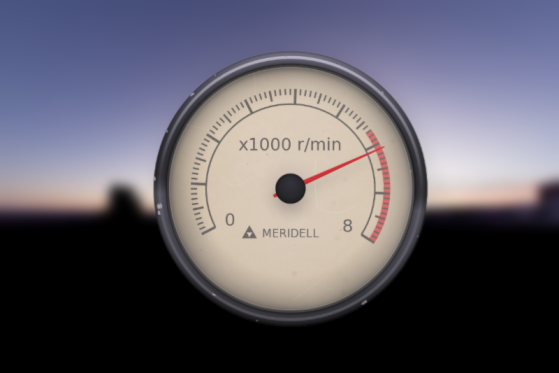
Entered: 6100 rpm
